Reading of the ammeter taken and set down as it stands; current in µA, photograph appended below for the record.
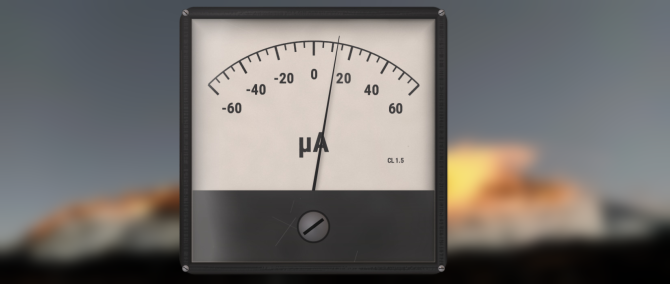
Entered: 12.5 µA
